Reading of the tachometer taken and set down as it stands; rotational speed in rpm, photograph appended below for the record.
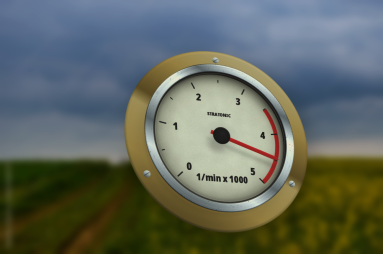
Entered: 4500 rpm
